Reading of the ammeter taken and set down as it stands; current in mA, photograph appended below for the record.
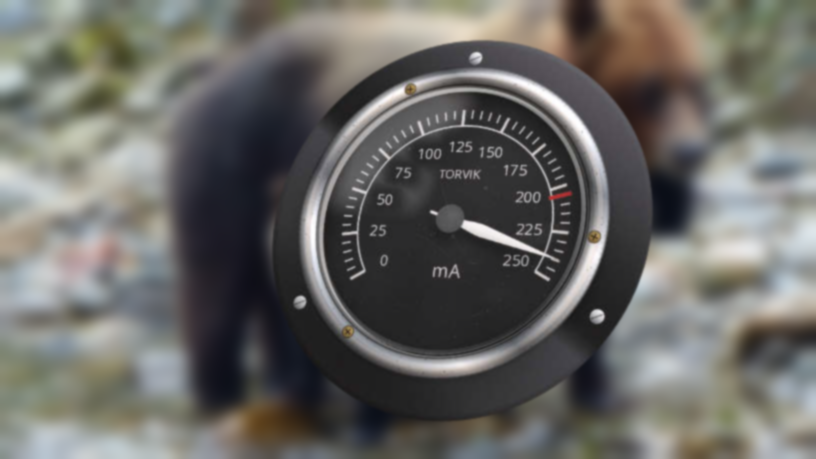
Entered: 240 mA
